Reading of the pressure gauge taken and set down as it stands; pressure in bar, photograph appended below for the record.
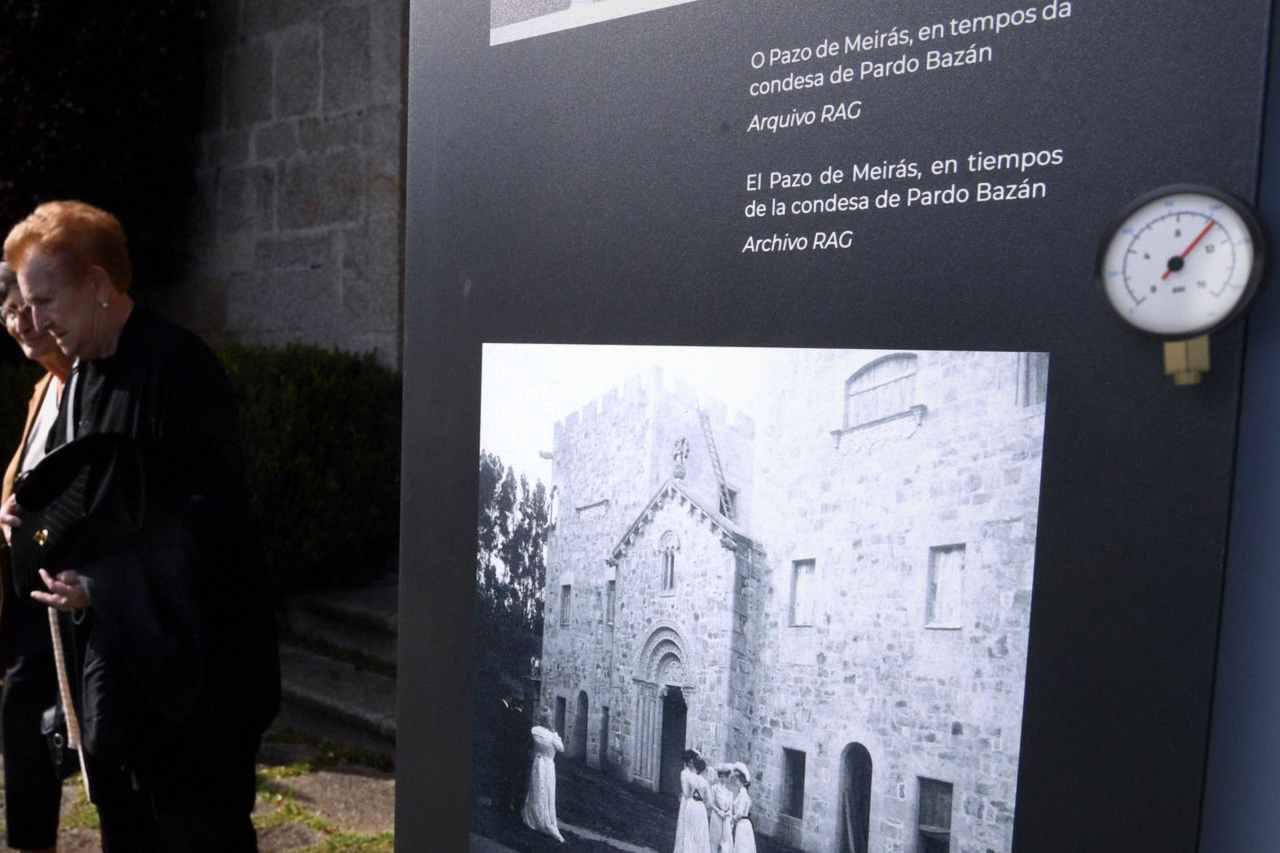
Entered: 10.5 bar
